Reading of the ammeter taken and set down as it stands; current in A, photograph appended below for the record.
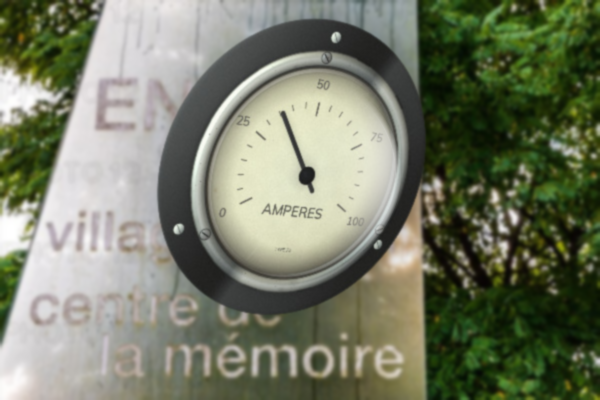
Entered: 35 A
